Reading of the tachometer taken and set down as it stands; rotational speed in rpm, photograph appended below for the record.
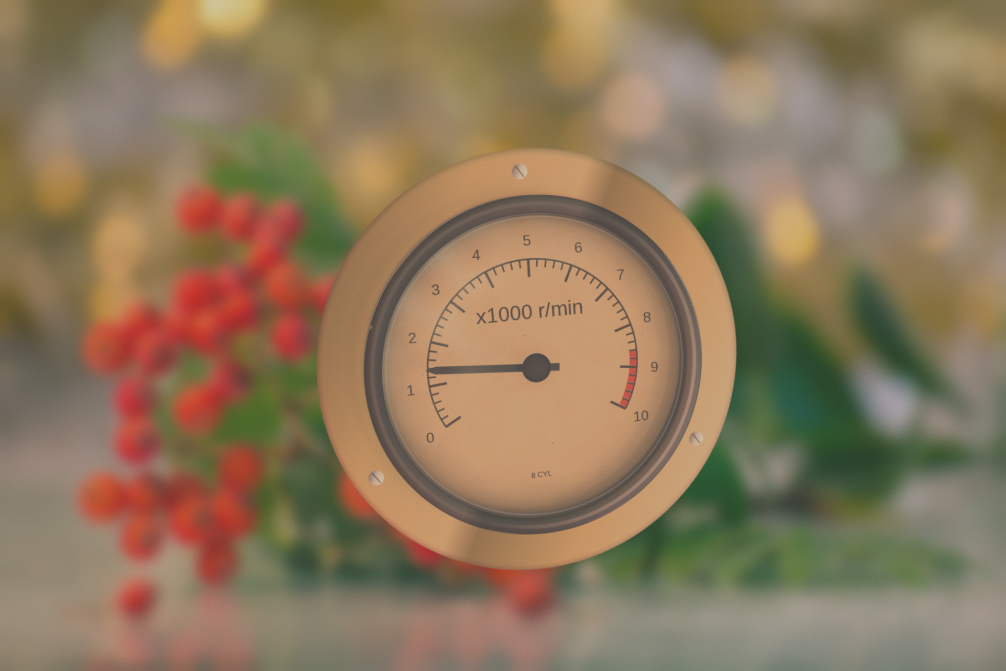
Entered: 1400 rpm
